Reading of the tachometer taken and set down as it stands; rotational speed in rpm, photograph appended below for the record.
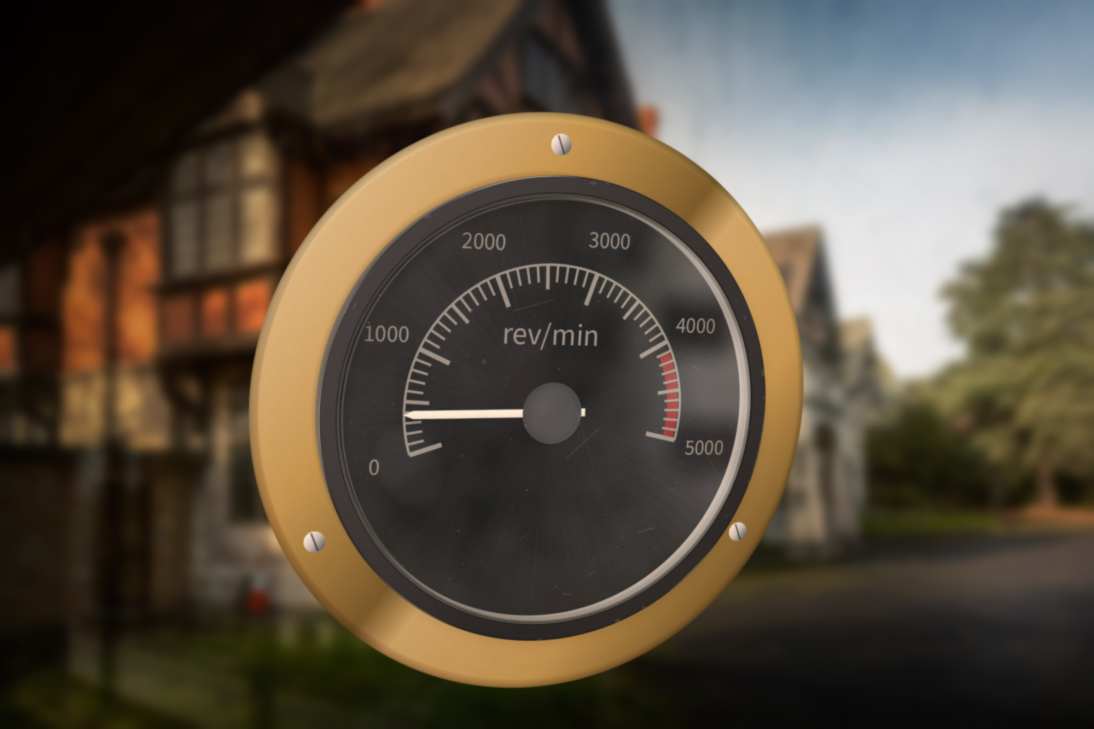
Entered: 400 rpm
